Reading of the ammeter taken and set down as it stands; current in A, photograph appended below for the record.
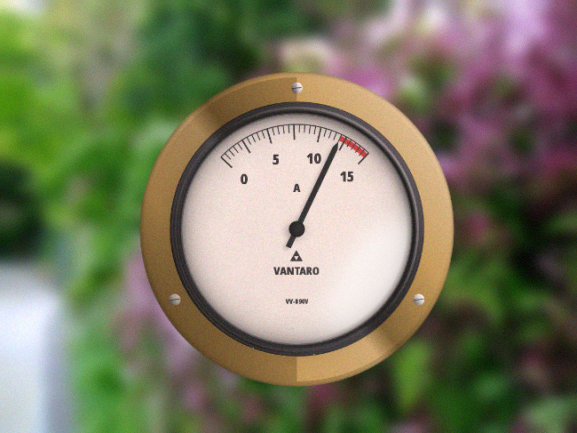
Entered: 12 A
